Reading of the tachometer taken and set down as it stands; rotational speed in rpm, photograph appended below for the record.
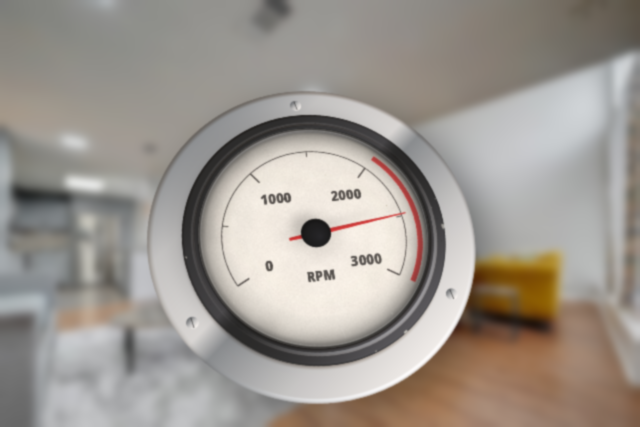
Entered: 2500 rpm
